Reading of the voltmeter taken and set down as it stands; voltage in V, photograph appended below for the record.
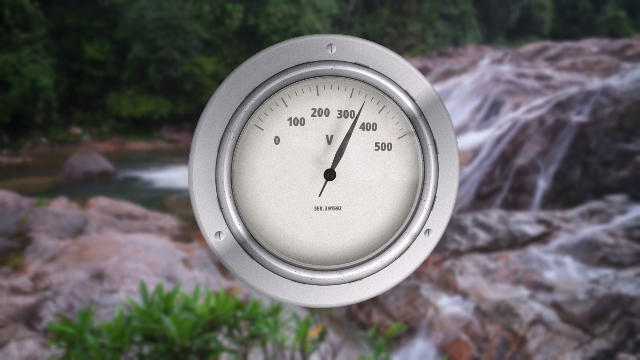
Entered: 340 V
